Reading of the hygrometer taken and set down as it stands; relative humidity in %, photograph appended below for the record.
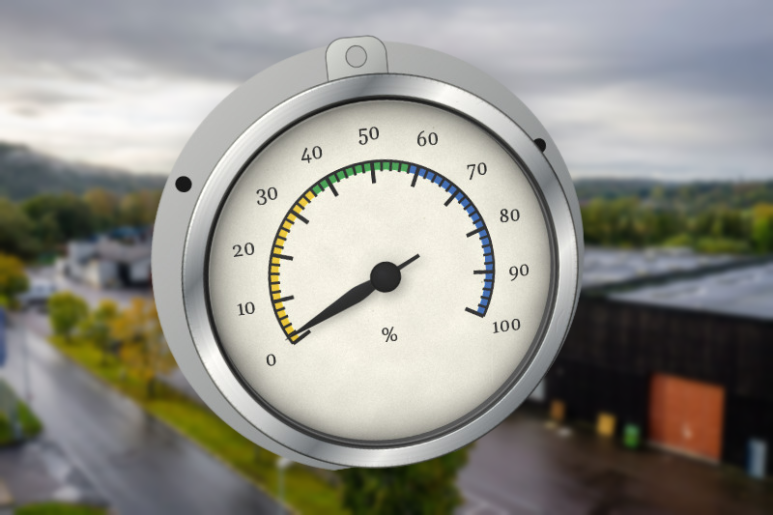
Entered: 2 %
